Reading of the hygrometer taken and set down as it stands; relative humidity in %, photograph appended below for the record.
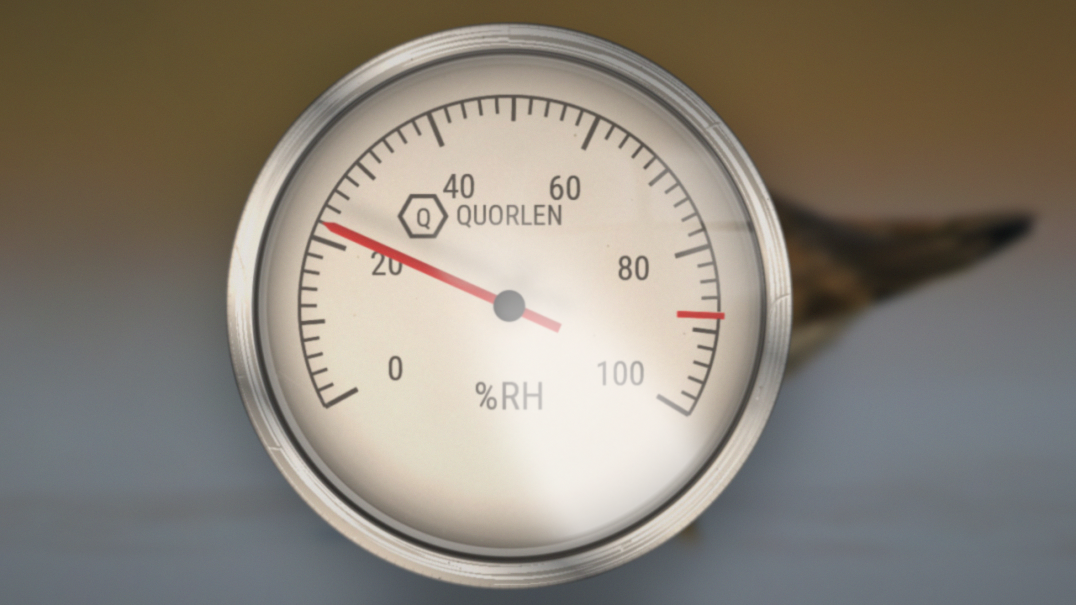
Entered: 22 %
